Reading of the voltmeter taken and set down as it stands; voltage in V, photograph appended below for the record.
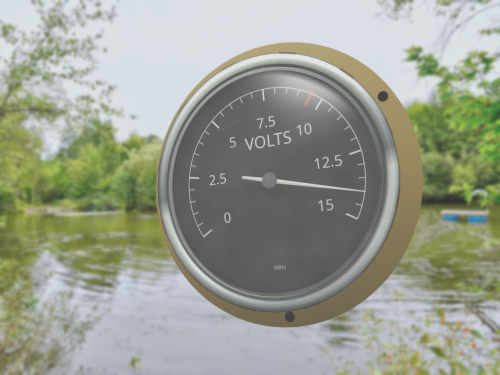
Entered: 14 V
